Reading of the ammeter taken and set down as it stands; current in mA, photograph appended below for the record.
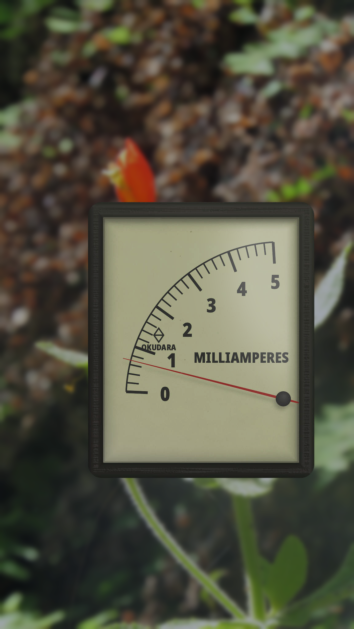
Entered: 0.7 mA
